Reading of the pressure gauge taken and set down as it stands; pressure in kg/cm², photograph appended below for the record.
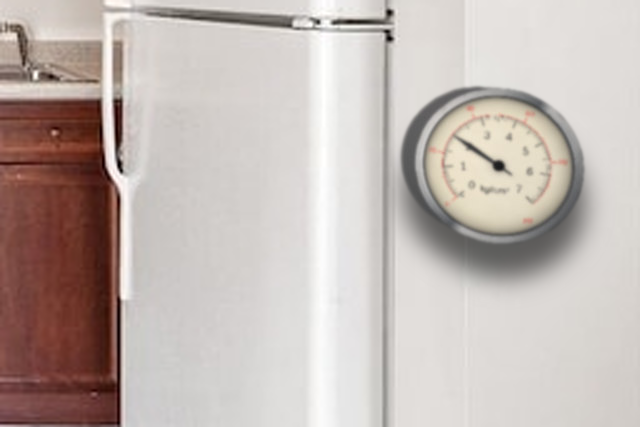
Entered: 2 kg/cm²
